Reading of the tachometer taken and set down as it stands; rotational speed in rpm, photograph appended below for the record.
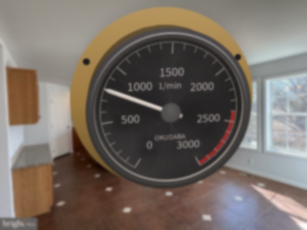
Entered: 800 rpm
